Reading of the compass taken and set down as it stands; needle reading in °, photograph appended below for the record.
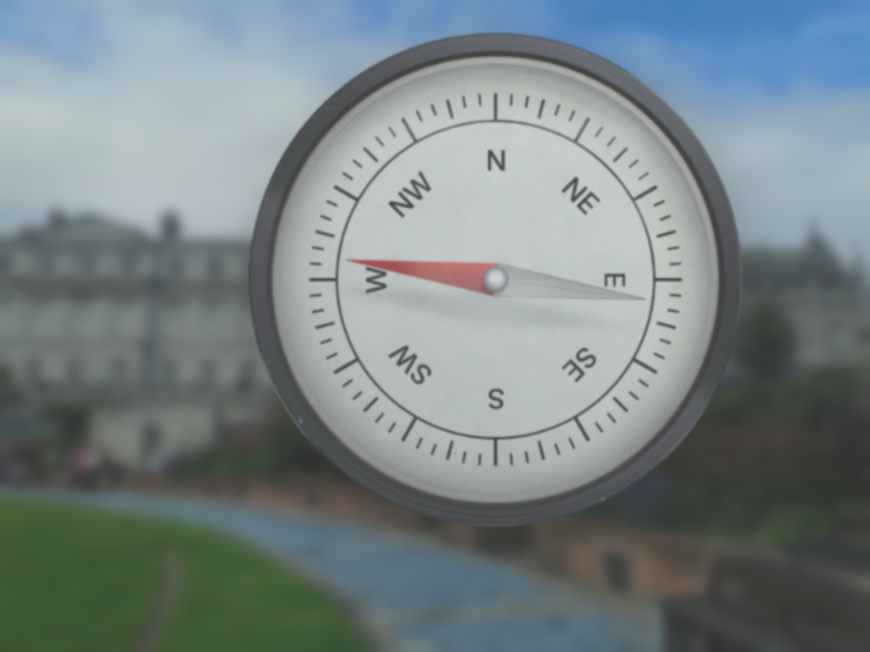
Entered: 277.5 °
